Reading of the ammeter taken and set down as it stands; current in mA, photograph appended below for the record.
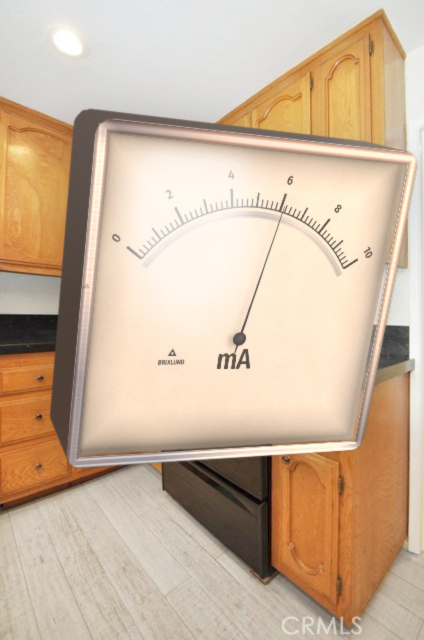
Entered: 6 mA
